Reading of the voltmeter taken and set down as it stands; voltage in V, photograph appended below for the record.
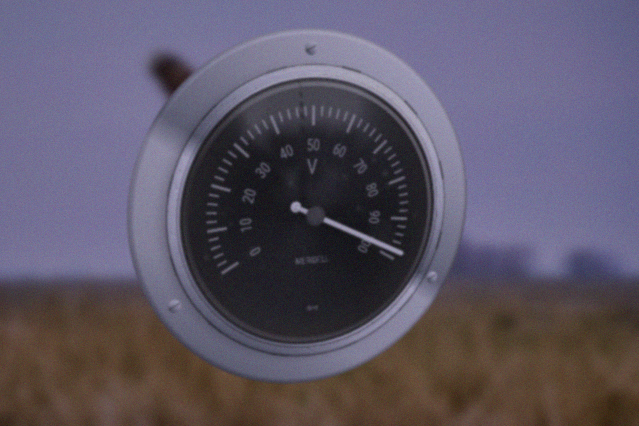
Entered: 98 V
